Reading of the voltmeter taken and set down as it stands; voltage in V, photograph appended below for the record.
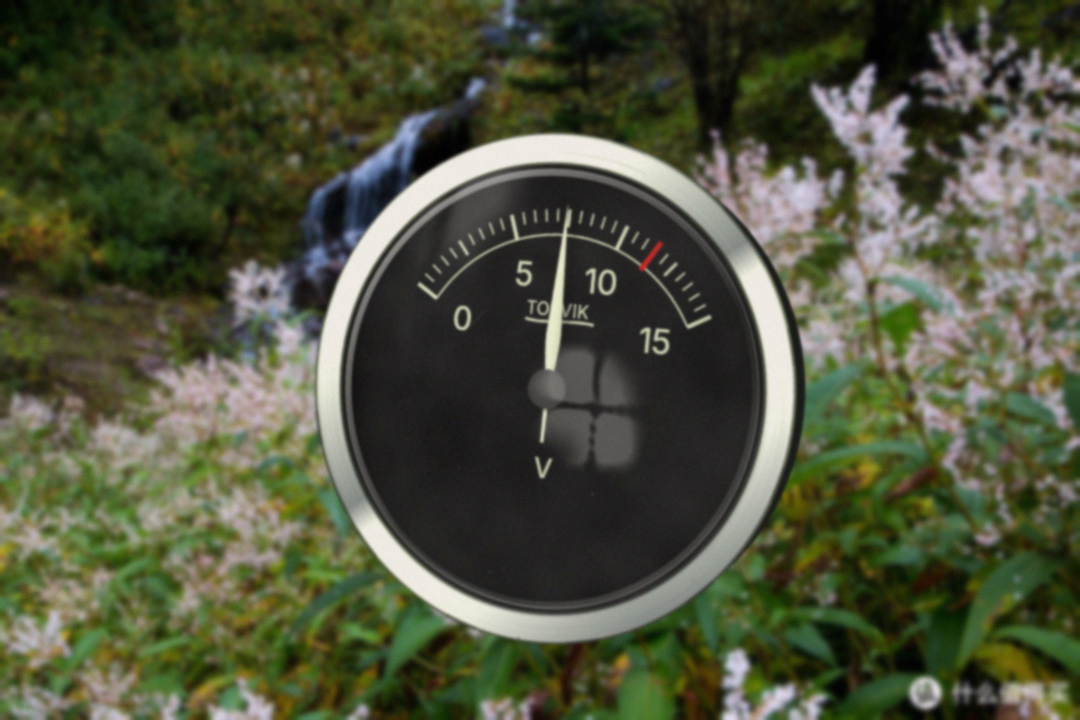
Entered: 7.5 V
